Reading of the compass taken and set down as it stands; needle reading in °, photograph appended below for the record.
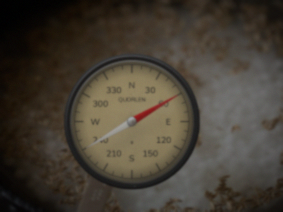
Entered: 60 °
